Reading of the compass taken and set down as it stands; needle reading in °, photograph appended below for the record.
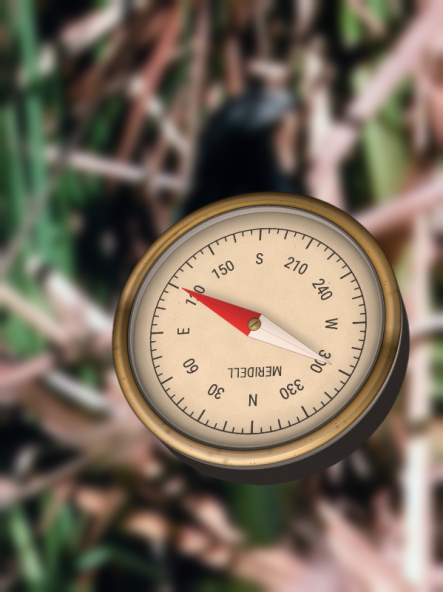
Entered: 120 °
